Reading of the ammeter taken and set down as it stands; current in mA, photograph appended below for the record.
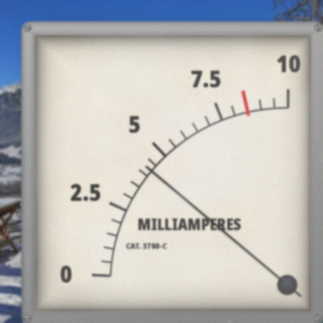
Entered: 4.25 mA
